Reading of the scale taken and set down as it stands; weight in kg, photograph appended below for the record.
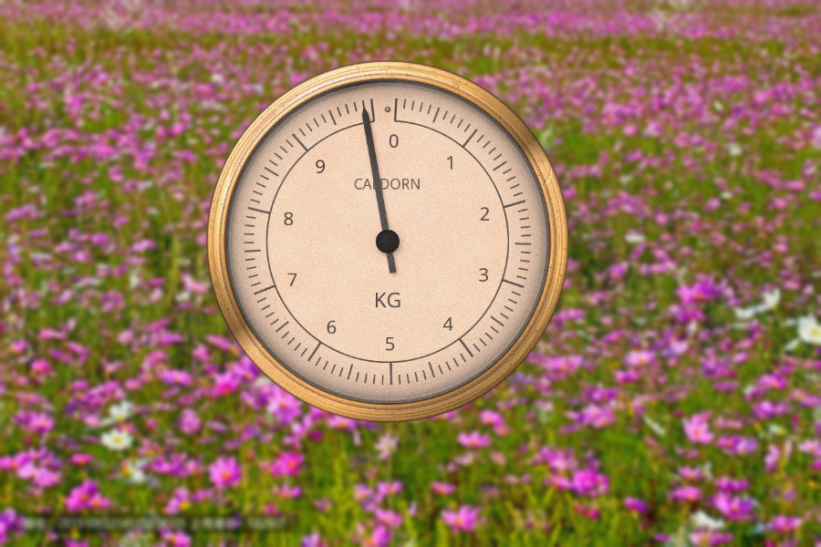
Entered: 9.9 kg
